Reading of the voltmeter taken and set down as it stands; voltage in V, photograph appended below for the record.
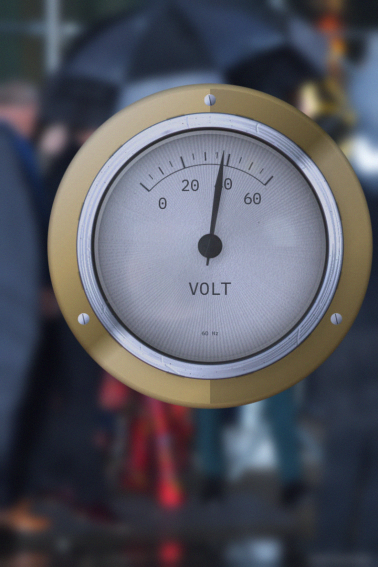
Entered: 37.5 V
